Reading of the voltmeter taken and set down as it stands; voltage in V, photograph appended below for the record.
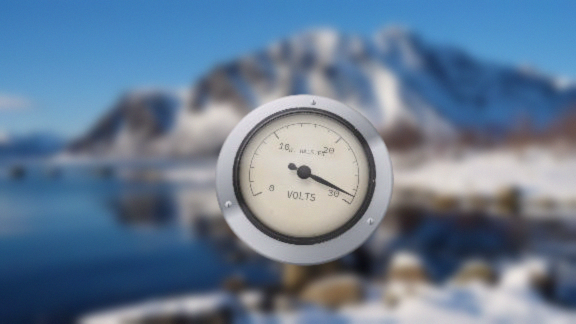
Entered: 29 V
